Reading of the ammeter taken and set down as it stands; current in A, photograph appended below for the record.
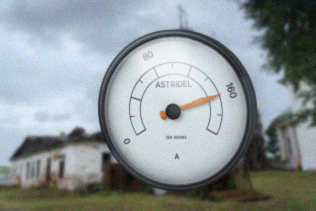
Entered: 160 A
